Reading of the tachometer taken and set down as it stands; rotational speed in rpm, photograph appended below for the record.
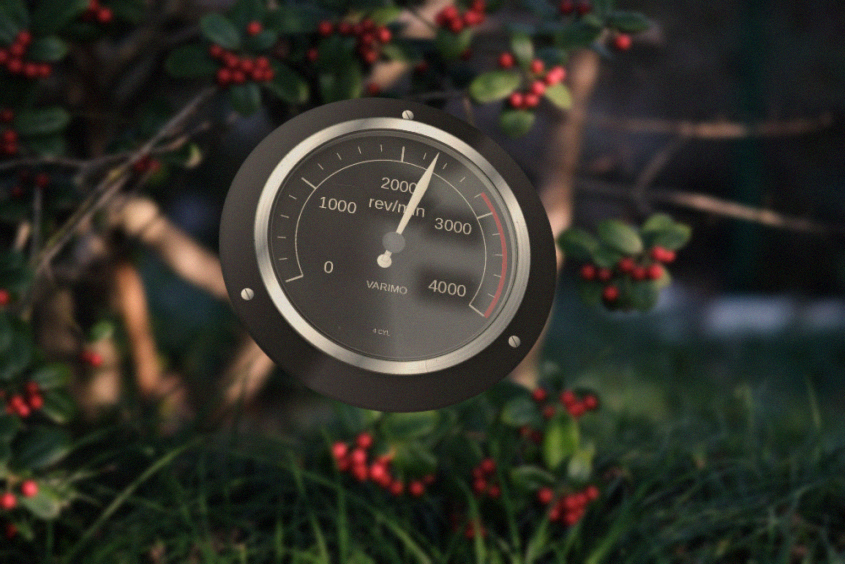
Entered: 2300 rpm
